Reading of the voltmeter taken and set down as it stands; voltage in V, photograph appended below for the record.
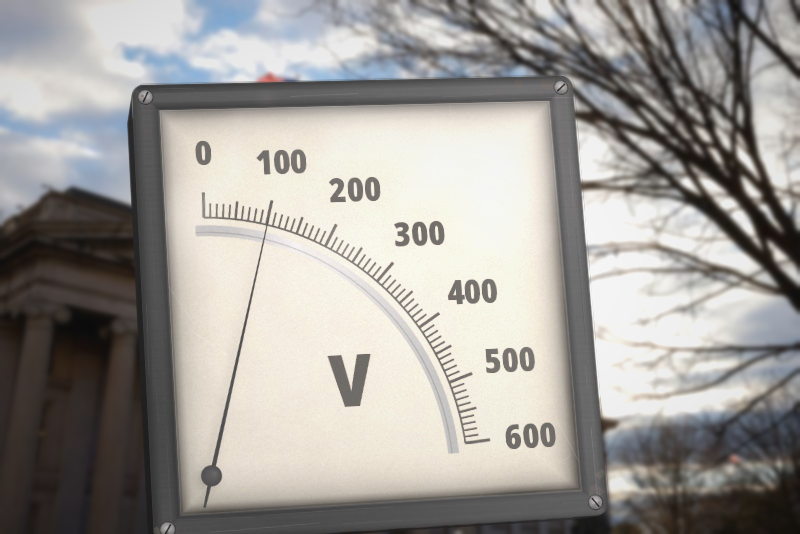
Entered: 100 V
